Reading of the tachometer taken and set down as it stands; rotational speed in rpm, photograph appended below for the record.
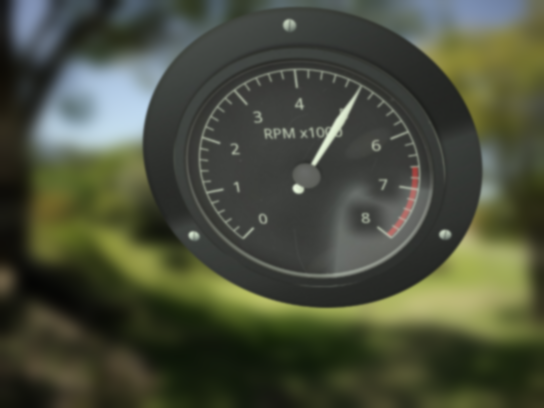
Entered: 5000 rpm
